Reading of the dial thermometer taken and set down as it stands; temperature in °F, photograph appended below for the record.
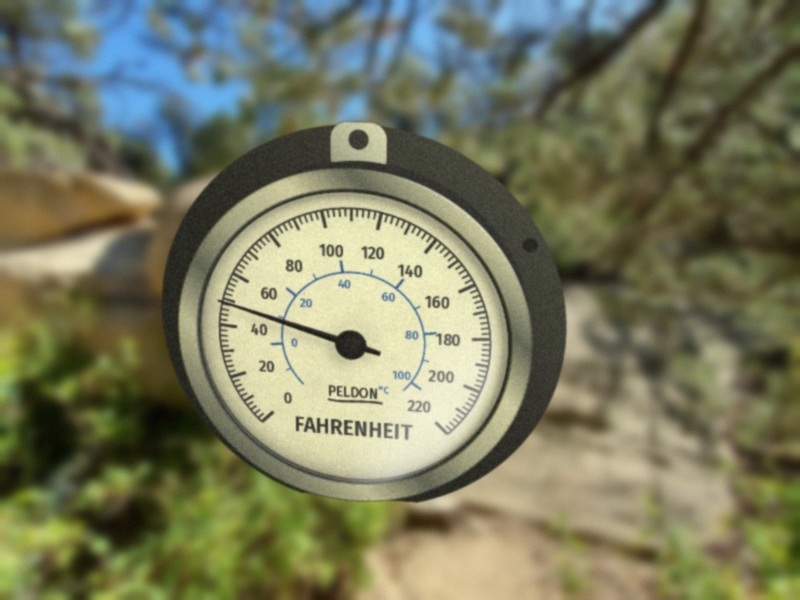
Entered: 50 °F
